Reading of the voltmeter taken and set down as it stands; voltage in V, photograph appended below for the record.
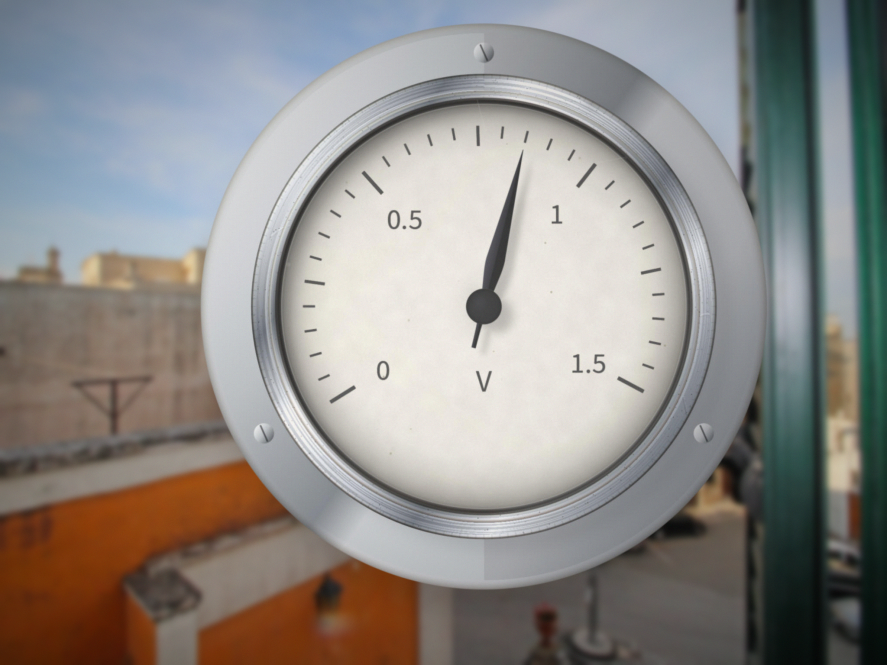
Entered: 0.85 V
